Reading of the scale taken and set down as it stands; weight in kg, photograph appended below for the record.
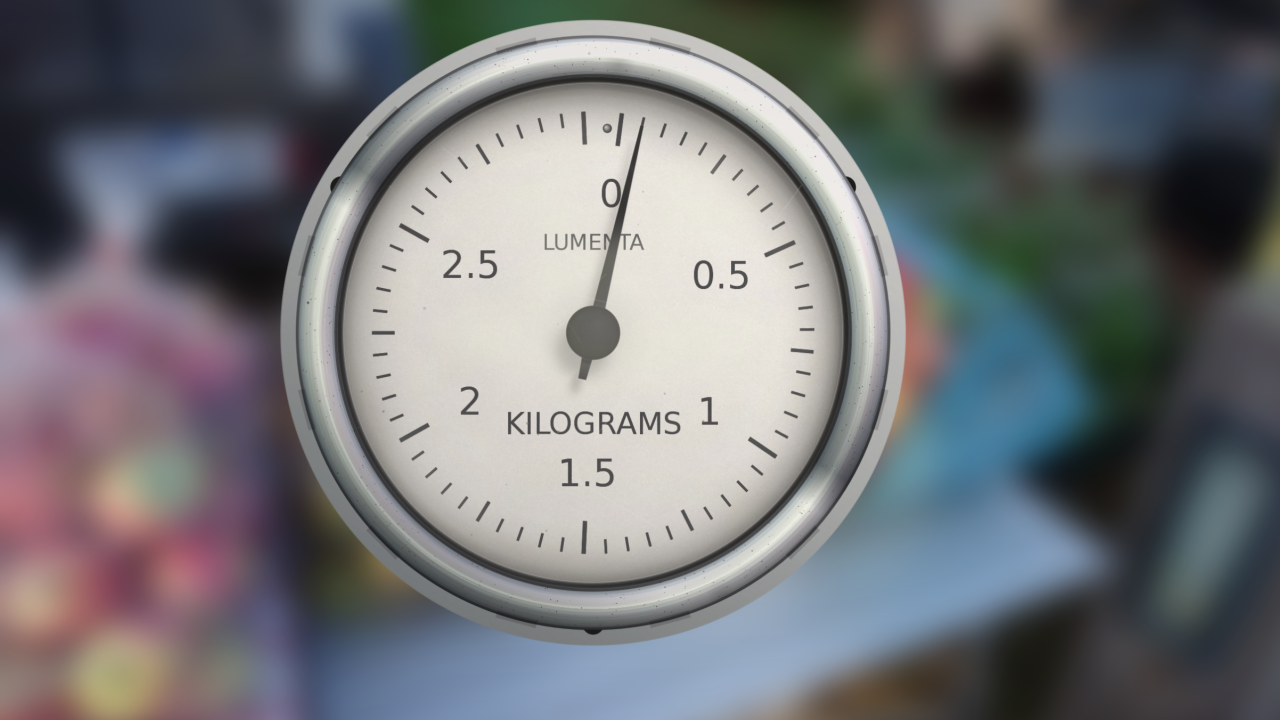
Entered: 0.05 kg
